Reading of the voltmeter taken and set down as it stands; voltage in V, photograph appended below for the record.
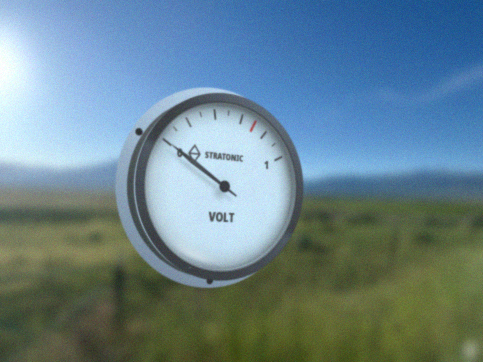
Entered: 0 V
